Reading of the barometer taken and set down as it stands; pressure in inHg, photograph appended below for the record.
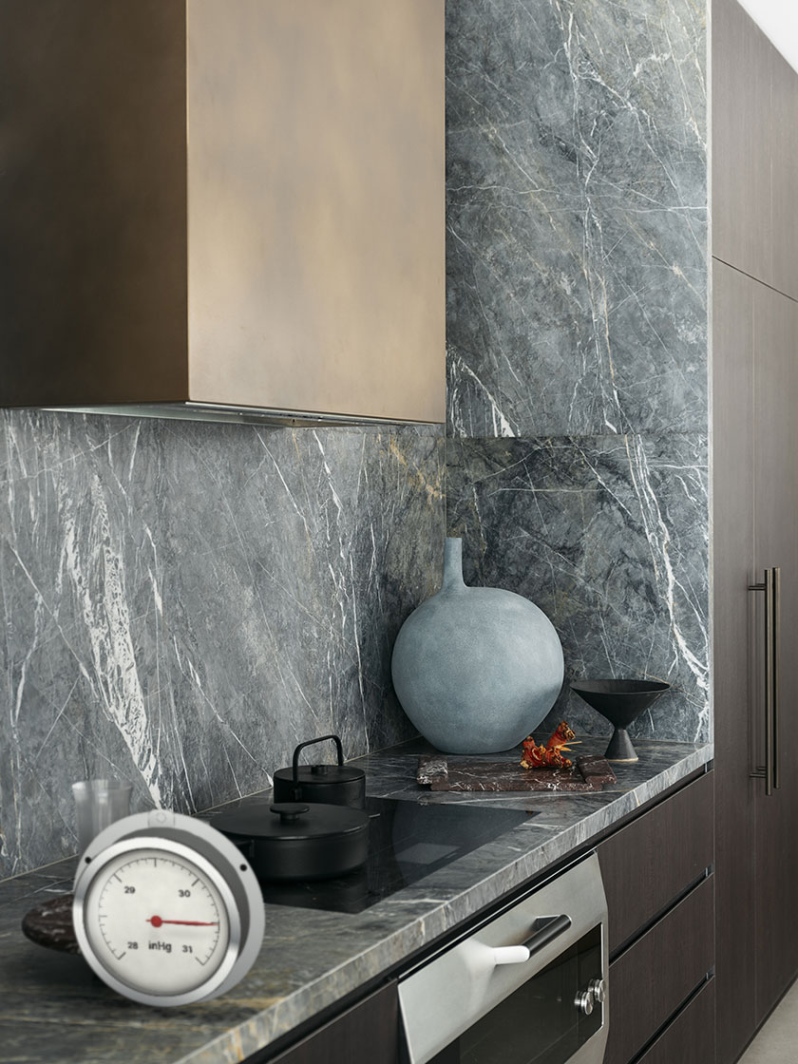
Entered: 30.5 inHg
